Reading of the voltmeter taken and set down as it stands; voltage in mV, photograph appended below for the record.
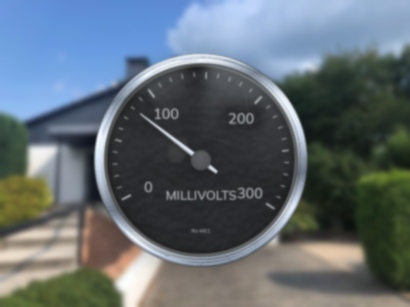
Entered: 80 mV
